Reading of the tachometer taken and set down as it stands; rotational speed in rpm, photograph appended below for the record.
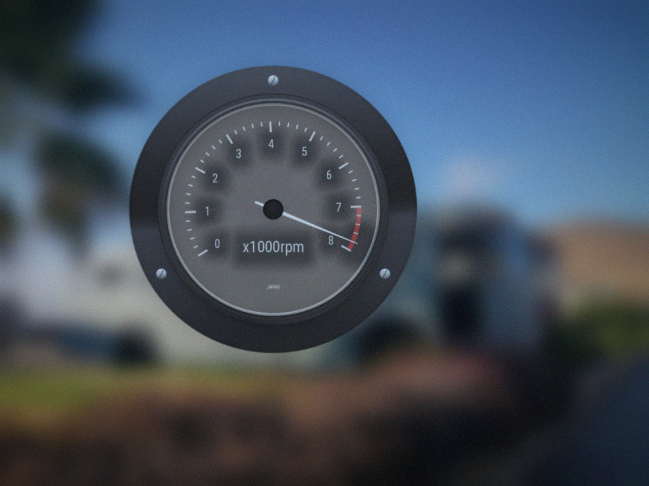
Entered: 7800 rpm
